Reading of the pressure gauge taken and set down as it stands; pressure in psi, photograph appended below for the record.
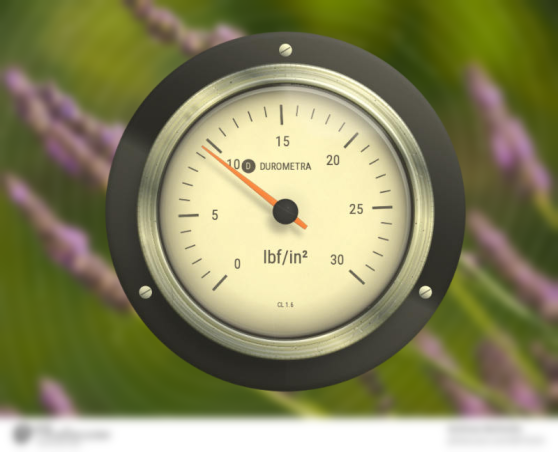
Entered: 9.5 psi
